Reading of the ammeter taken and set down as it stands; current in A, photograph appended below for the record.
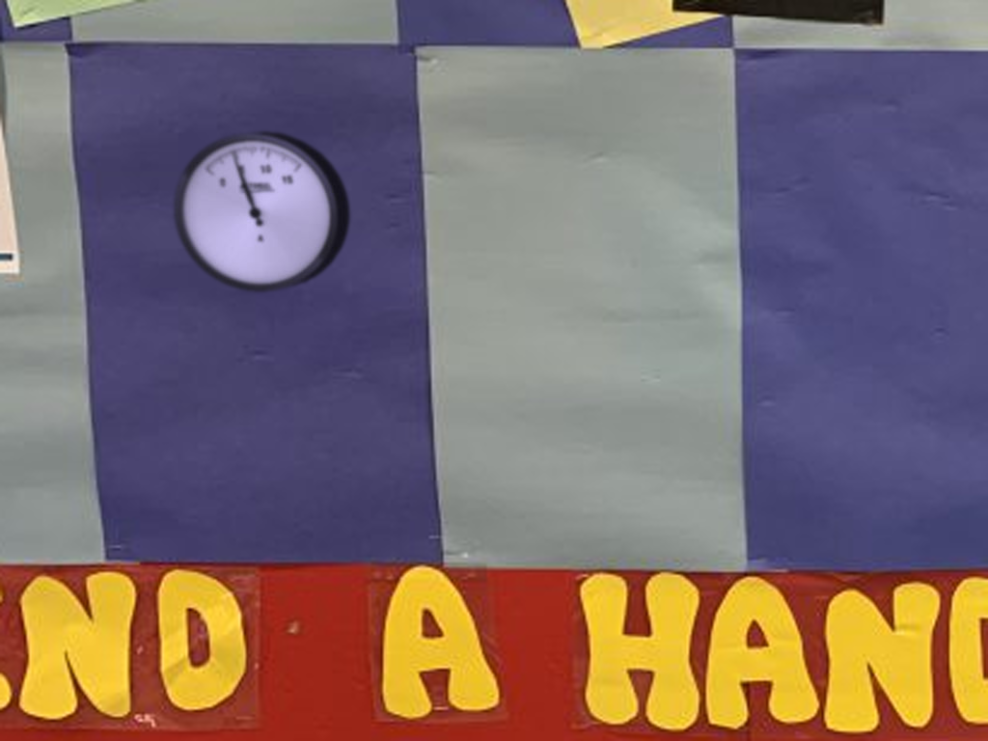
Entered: 5 A
